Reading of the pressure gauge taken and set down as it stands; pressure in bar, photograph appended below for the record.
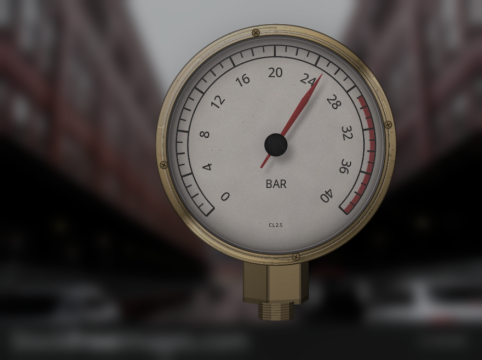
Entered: 25 bar
